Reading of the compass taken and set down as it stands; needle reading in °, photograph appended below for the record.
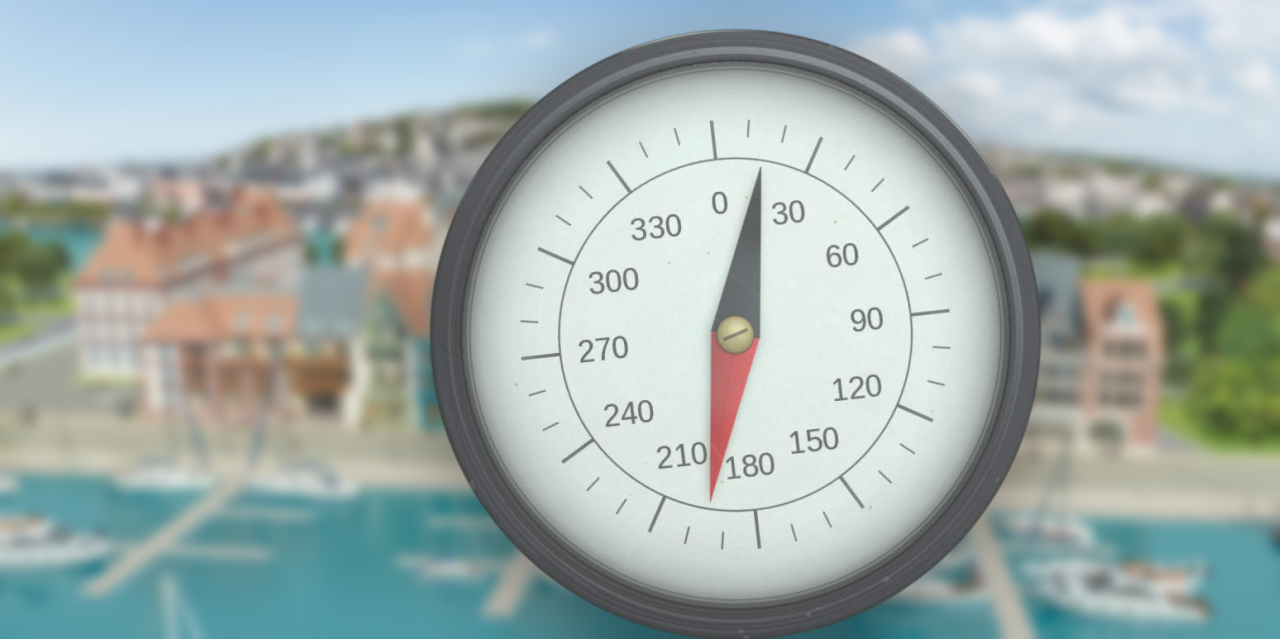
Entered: 195 °
